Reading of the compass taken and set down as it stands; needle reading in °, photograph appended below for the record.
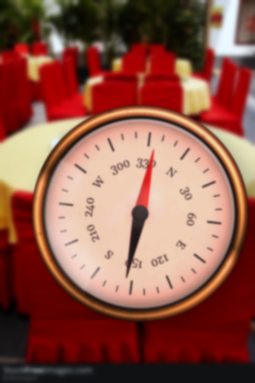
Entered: 335 °
